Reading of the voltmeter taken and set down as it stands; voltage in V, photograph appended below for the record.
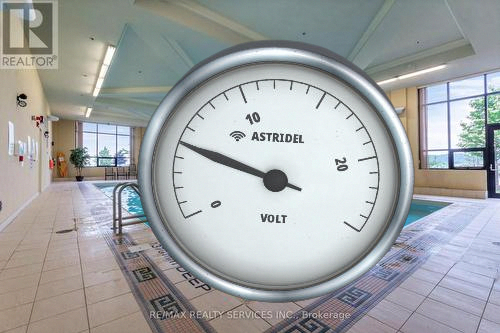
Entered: 5 V
